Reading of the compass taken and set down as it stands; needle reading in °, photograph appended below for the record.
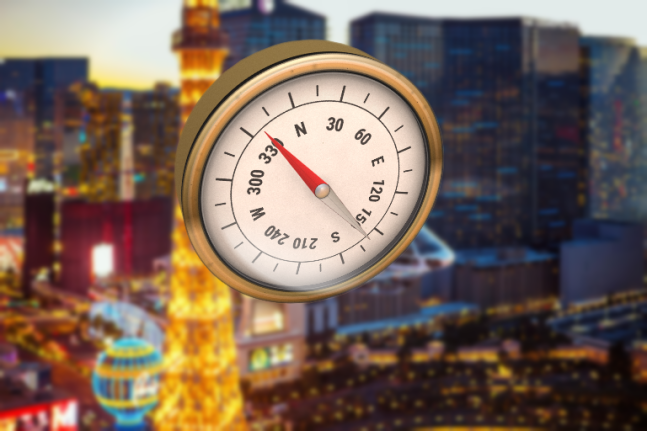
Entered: 337.5 °
